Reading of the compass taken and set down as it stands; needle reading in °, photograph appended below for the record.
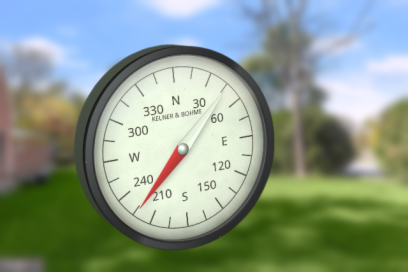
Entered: 225 °
